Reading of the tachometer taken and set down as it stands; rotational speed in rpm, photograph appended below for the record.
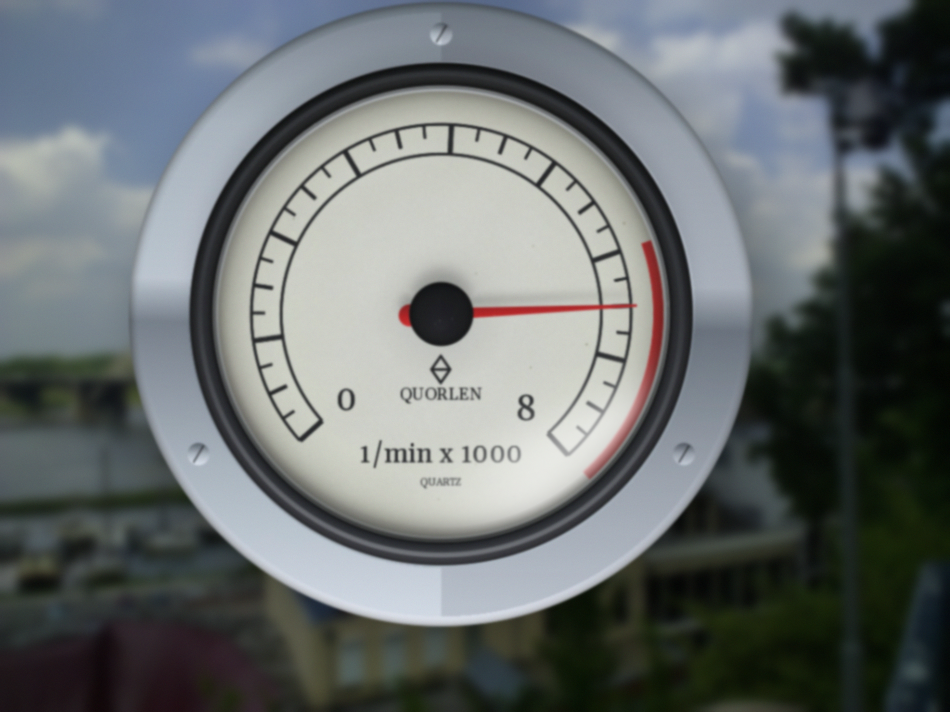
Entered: 6500 rpm
